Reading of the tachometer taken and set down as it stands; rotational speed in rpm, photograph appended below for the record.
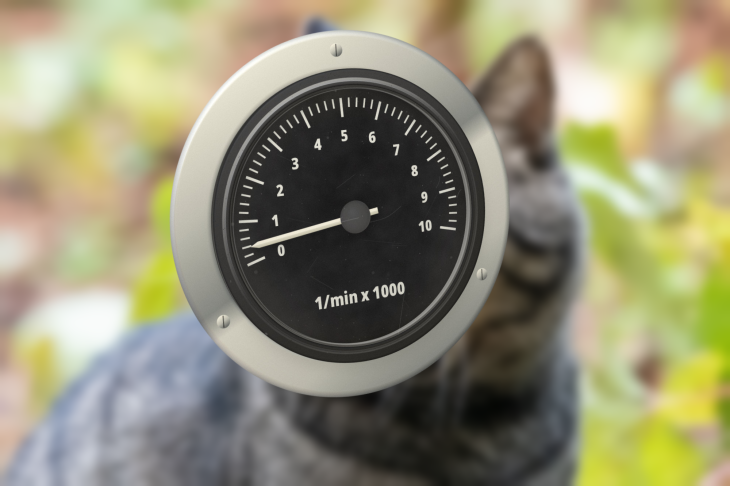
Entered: 400 rpm
